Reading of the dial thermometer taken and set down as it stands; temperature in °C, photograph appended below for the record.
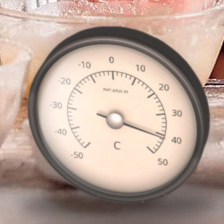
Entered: 40 °C
